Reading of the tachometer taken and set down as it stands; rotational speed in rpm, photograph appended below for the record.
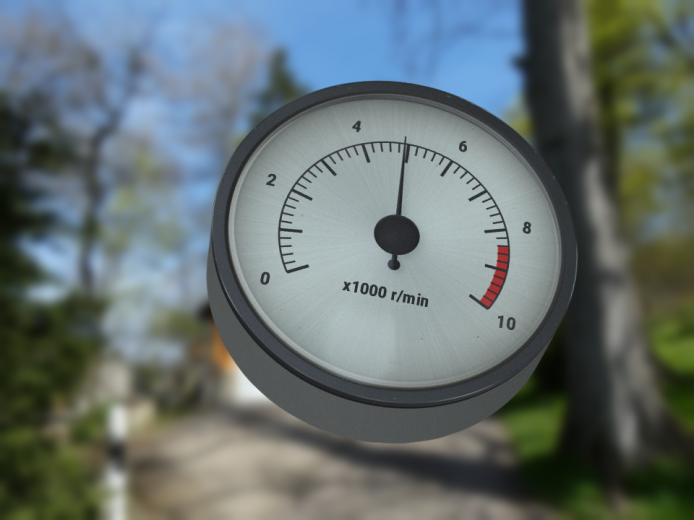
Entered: 4900 rpm
